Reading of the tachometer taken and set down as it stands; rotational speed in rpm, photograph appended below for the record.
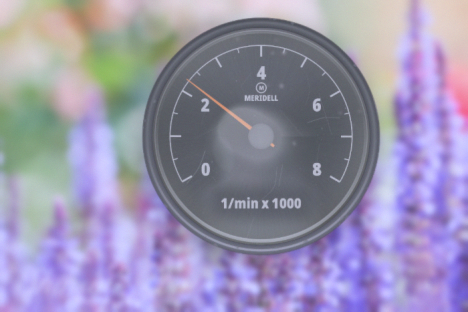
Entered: 2250 rpm
